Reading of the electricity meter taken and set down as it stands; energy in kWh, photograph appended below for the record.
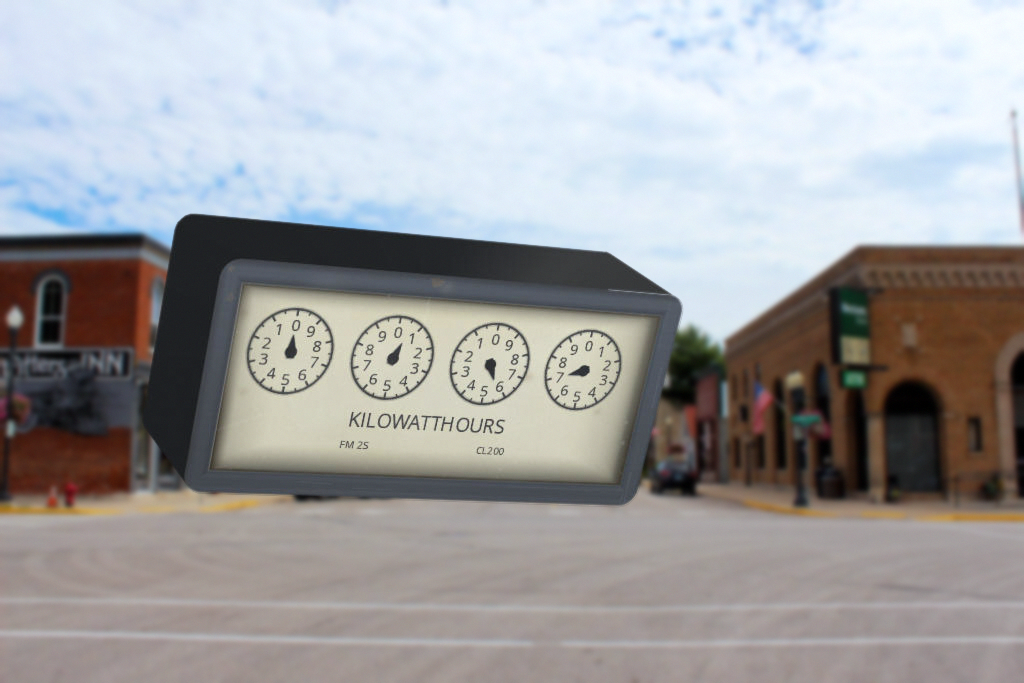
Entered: 57 kWh
